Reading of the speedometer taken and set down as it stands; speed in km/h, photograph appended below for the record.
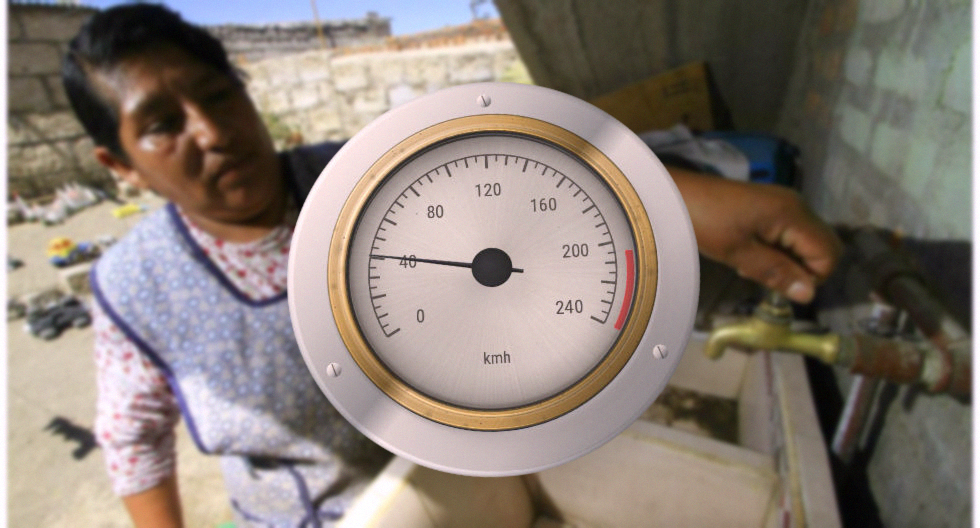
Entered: 40 km/h
